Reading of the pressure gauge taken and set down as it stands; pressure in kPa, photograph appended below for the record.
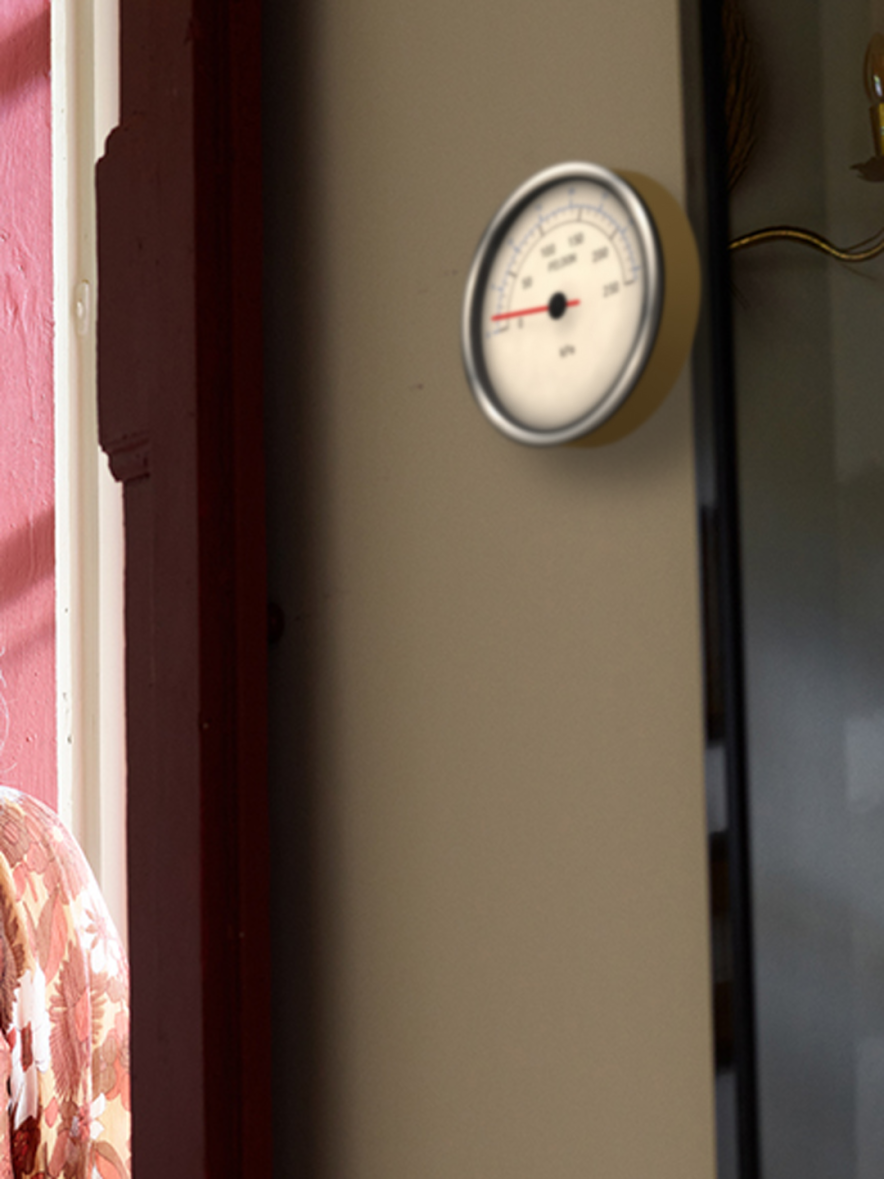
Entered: 10 kPa
